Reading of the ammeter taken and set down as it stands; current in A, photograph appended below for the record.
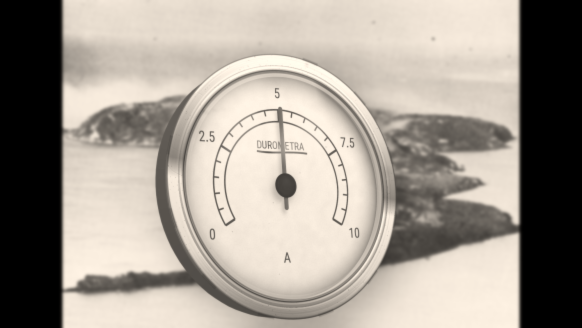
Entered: 5 A
